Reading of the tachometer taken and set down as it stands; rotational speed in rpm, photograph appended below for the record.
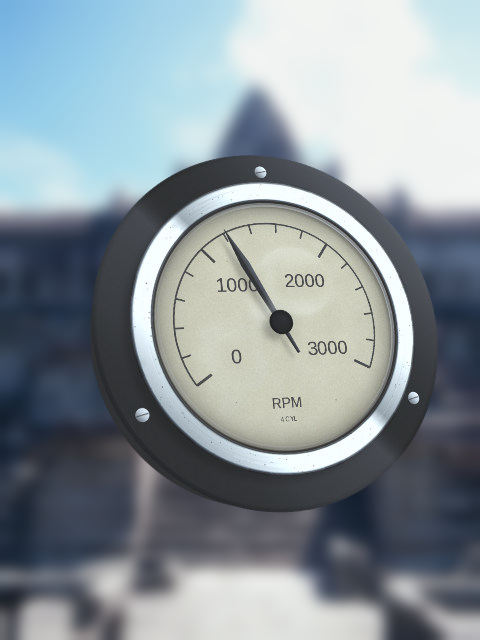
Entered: 1200 rpm
